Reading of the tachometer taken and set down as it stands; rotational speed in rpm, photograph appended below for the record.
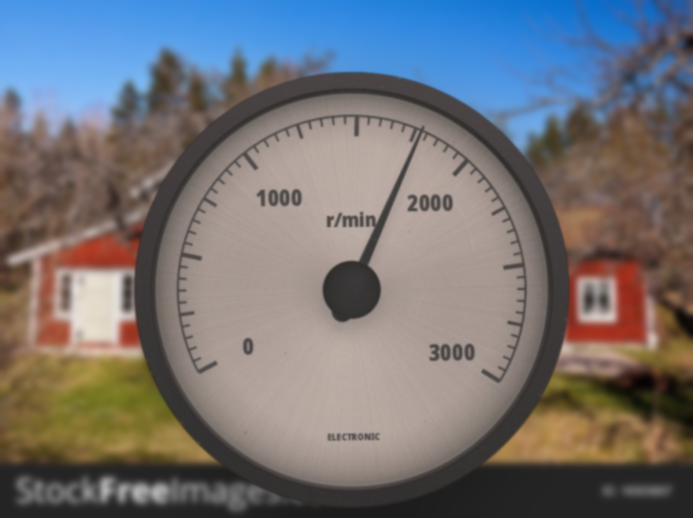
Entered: 1775 rpm
